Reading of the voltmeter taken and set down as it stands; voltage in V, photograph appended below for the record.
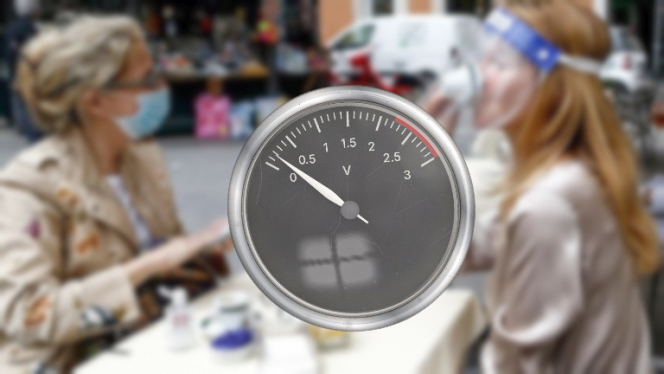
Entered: 0.2 V
